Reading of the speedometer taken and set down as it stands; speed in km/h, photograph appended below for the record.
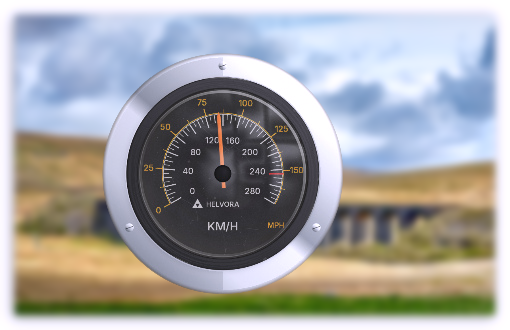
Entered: 135 km/h
